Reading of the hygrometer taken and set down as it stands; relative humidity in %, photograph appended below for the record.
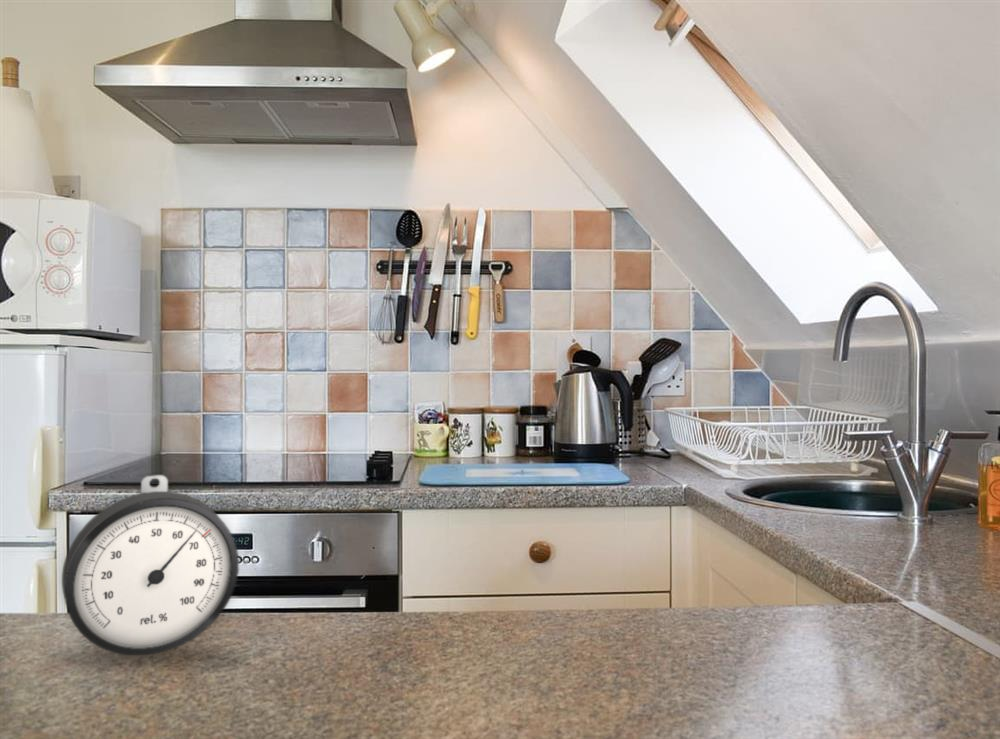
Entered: 65 %
